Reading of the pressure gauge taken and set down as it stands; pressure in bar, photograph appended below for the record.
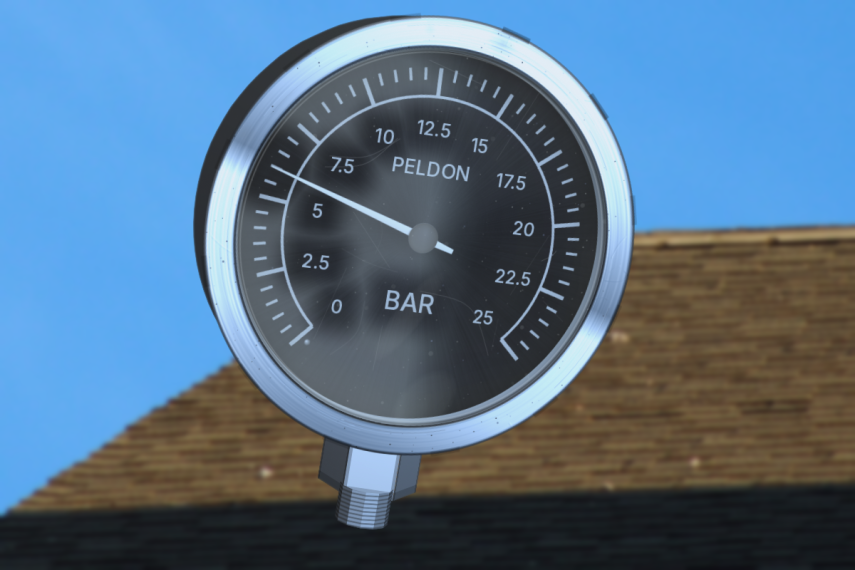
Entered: 6 bar
